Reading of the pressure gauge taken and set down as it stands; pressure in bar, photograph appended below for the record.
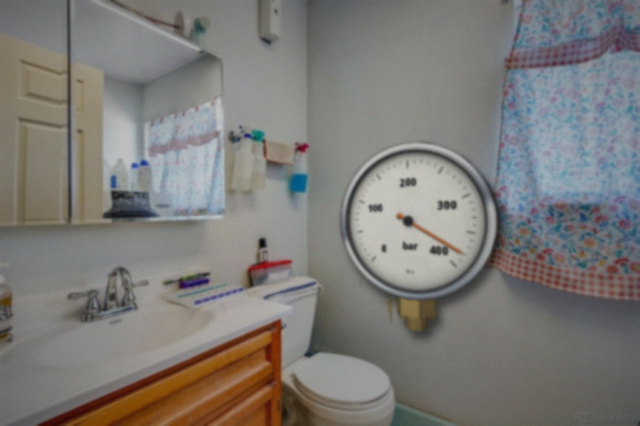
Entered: 380 bar
